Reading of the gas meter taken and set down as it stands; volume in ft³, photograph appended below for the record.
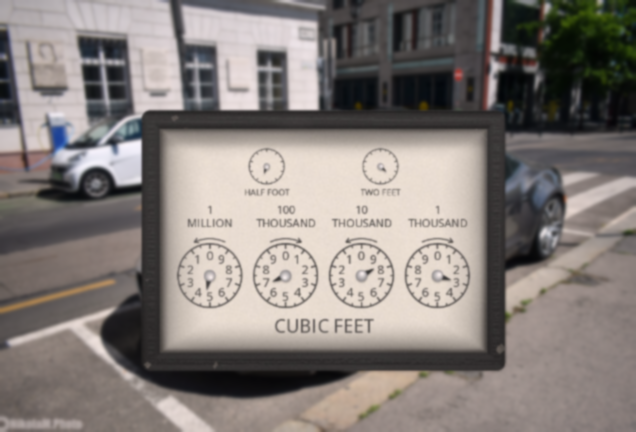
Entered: 468300 ft³
